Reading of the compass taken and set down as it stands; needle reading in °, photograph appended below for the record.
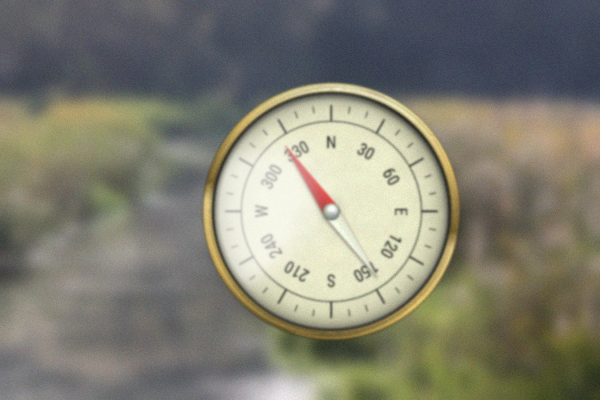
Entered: 325 °
